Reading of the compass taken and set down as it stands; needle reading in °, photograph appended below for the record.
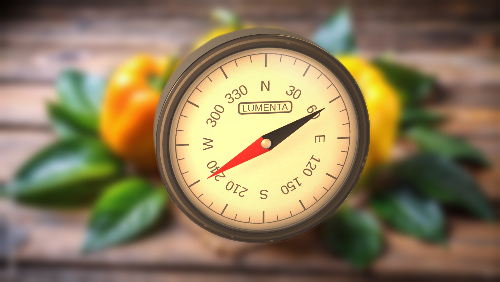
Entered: 240 °
